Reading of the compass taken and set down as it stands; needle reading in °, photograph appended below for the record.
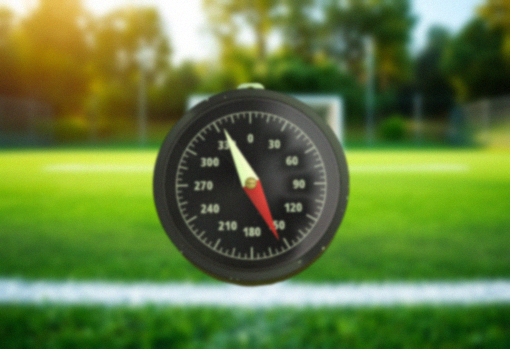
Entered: 155 °
